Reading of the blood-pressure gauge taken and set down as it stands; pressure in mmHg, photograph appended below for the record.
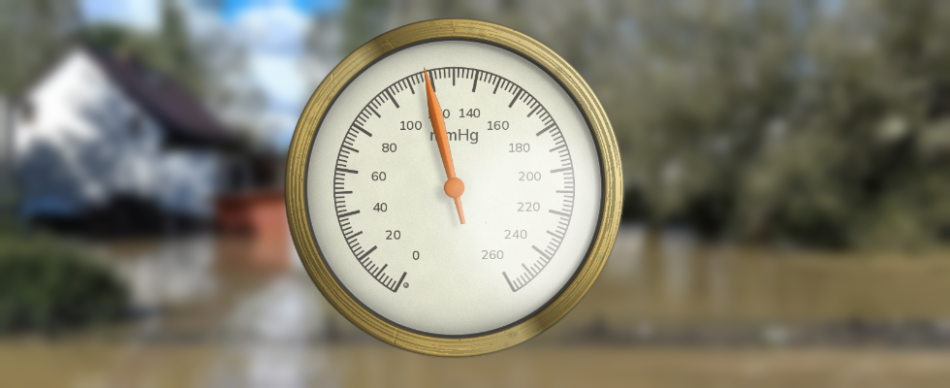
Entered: 118 mmHg
